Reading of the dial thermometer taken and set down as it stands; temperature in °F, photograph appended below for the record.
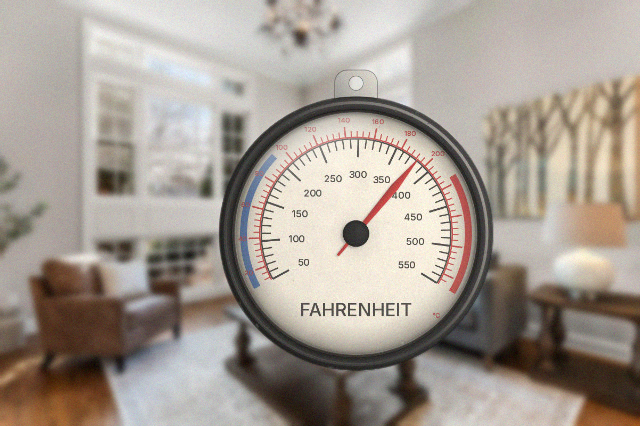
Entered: 380 °F
